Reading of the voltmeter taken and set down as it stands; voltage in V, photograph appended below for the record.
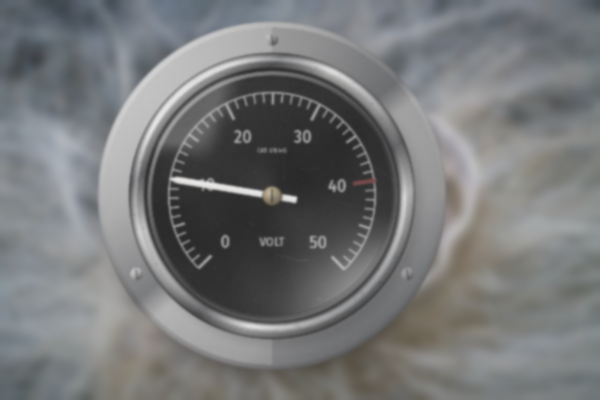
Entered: 10 V
